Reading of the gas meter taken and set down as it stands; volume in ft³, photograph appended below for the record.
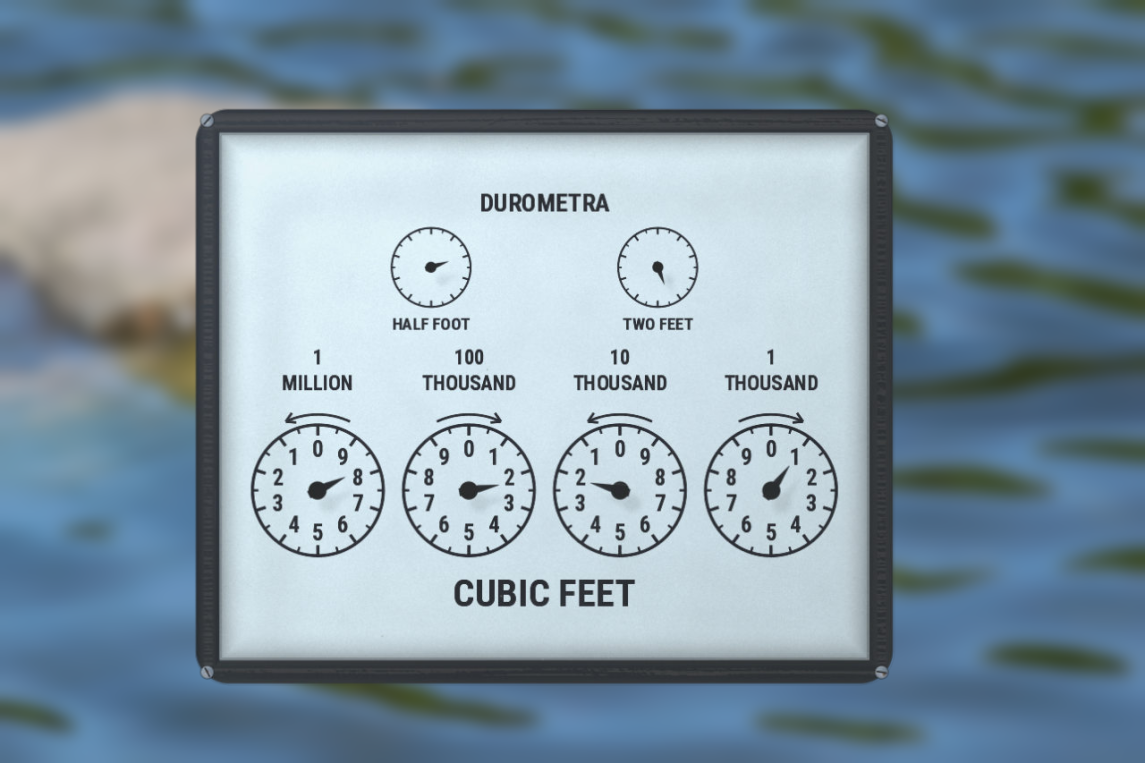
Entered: 822100 ft³
